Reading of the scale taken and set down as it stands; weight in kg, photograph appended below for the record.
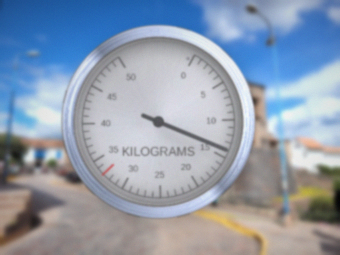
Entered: 14 kg
